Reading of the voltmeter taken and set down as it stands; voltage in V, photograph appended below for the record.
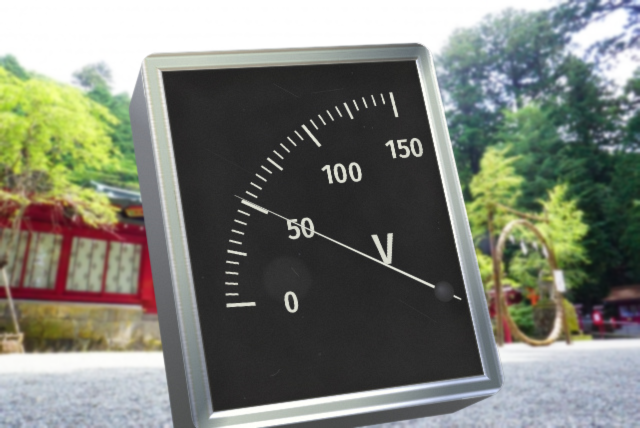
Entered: 50 V
